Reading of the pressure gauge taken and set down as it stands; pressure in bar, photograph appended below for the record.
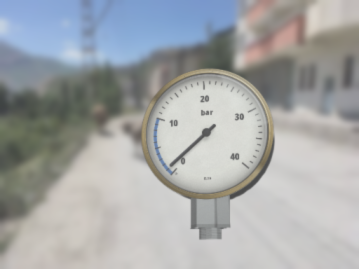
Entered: 1 bar
